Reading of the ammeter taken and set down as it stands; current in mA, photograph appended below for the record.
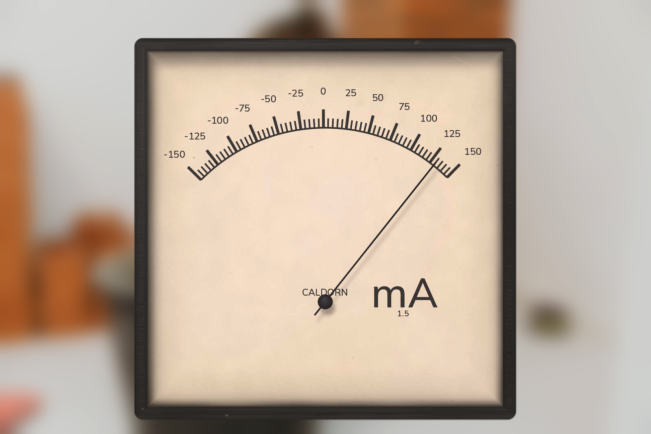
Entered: 130 mA
